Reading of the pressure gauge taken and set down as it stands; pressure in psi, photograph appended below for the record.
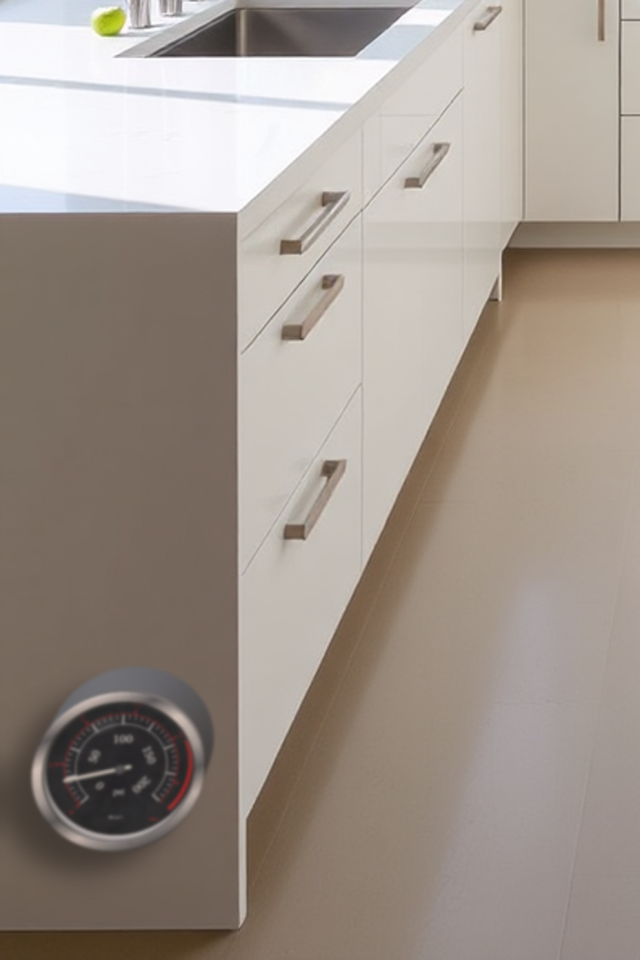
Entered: 25 psi
